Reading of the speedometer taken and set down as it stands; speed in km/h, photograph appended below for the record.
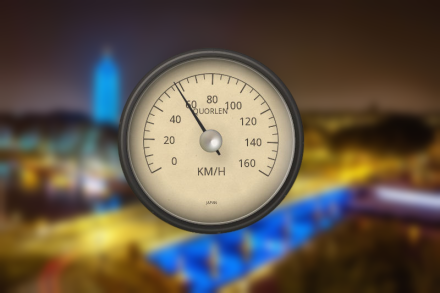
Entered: 57.5 km/h
